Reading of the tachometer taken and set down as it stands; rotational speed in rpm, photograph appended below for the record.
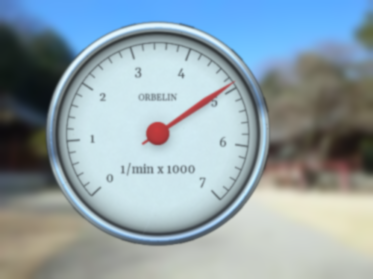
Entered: 4900 rpm
